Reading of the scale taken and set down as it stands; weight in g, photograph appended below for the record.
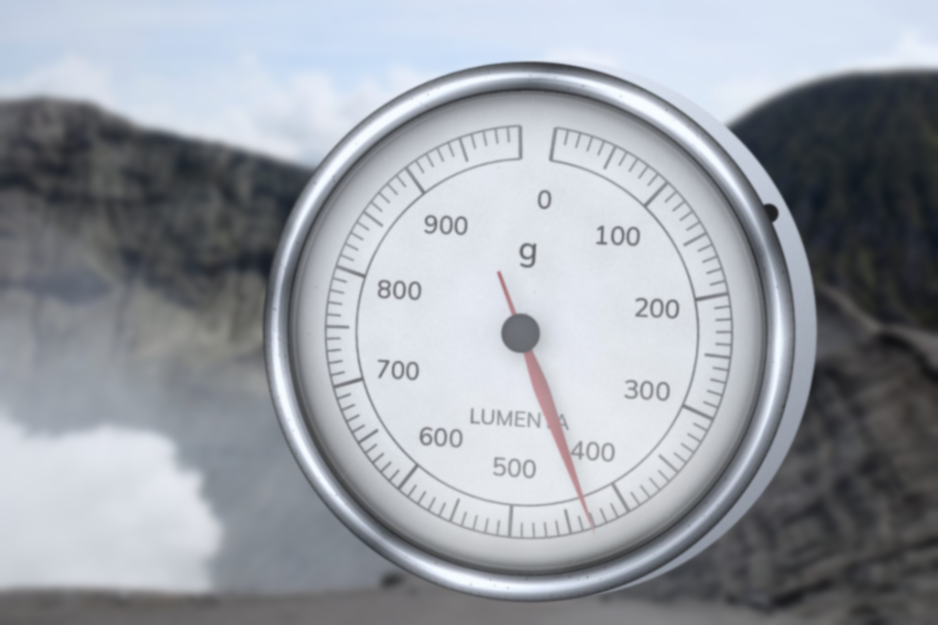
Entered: 430 g
